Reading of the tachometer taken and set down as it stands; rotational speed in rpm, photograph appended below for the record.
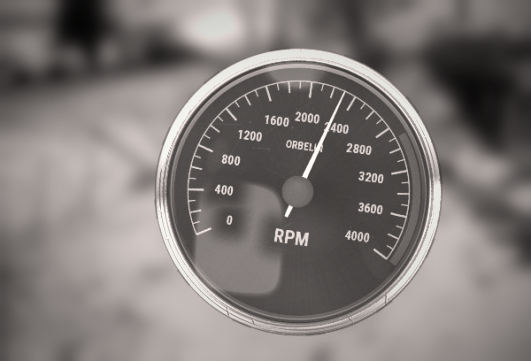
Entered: 2300 rpm
